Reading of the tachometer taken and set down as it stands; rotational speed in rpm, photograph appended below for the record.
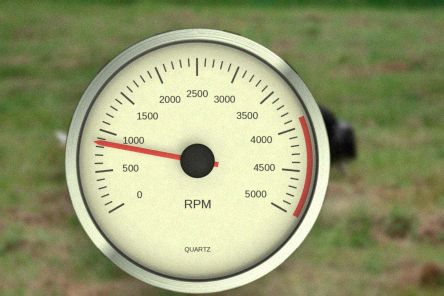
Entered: 850 rpm
